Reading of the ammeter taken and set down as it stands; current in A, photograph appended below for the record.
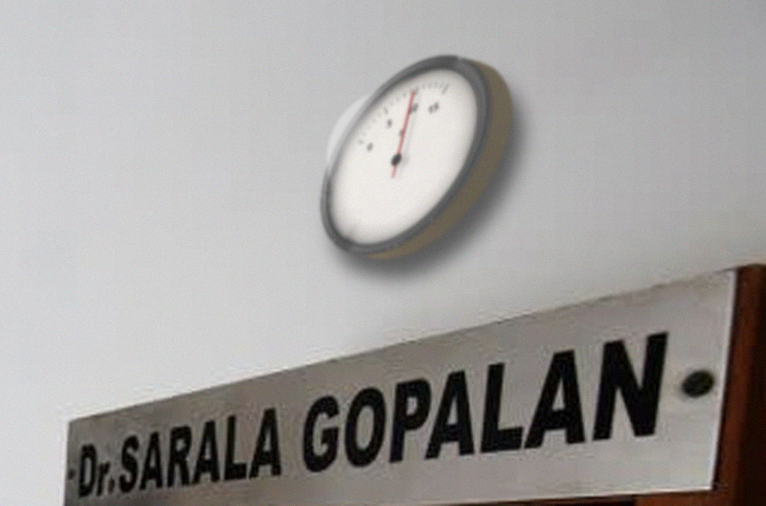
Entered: 10 A
